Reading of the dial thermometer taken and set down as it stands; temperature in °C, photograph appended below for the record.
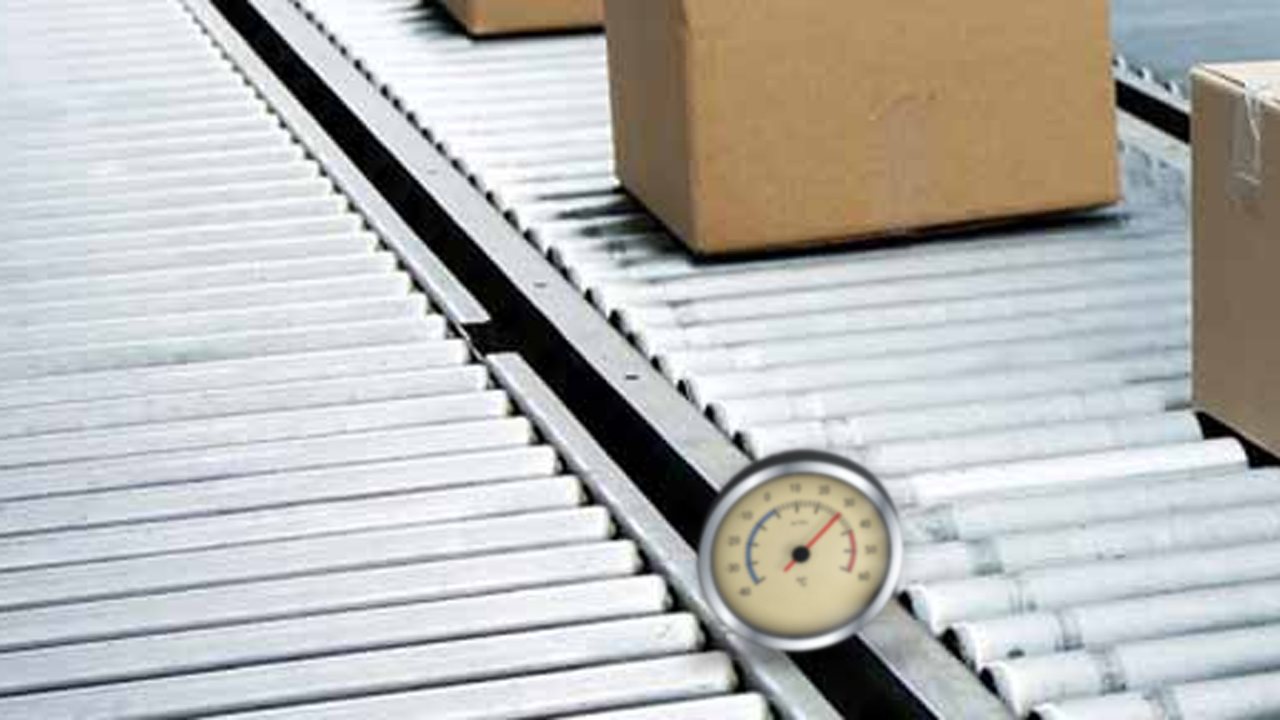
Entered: 30 °C
